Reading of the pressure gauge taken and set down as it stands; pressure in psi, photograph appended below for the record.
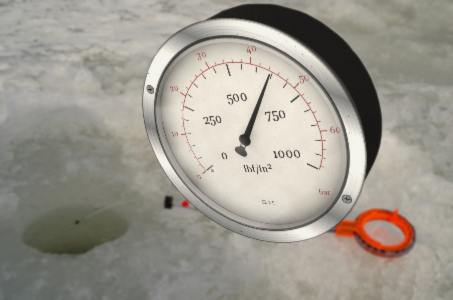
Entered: 650 psi
